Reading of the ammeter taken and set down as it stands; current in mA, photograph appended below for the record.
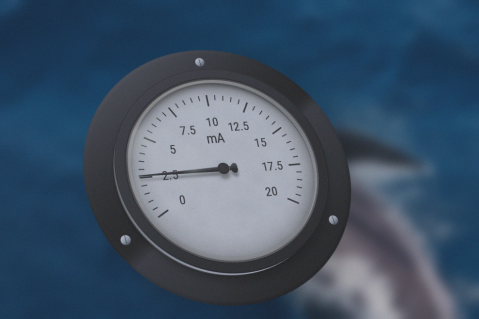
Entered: 2.5 mA
